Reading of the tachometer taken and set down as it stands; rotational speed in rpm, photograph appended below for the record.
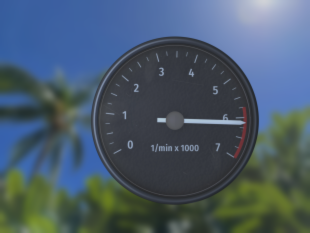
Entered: 6125 rpm
